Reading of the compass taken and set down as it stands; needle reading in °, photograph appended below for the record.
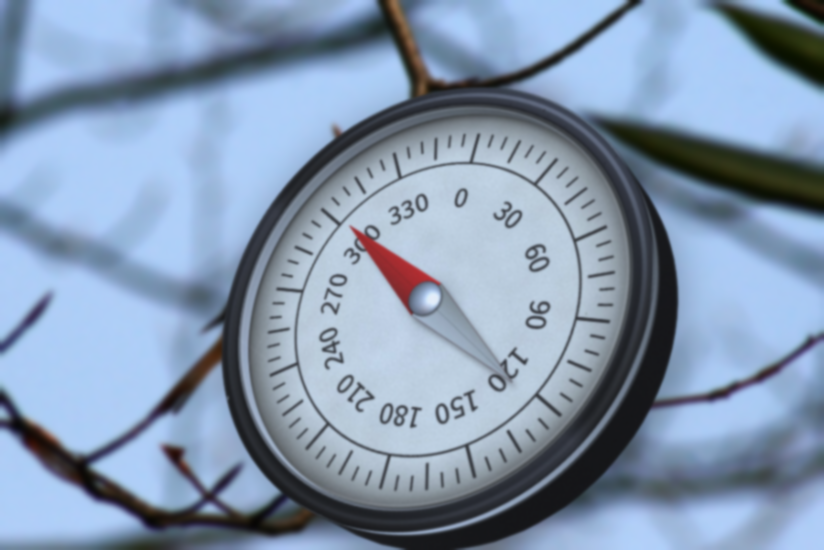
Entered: 302.5 °
